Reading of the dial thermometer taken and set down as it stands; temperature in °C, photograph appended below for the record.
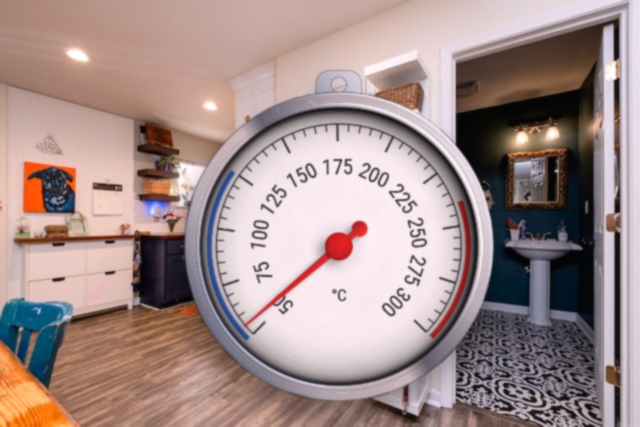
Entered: 55 °C
